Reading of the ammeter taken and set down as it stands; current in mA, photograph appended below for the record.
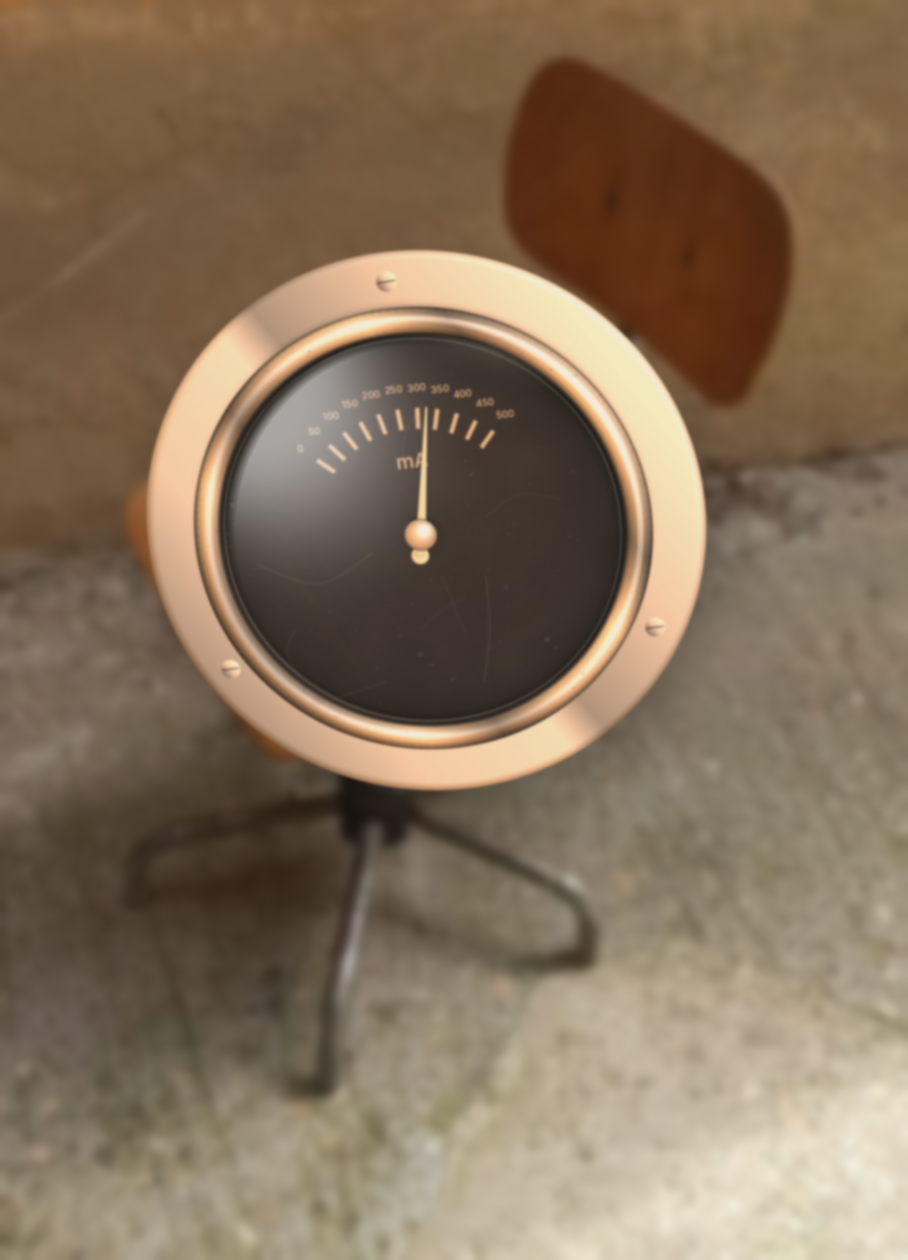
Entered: 325 mA
